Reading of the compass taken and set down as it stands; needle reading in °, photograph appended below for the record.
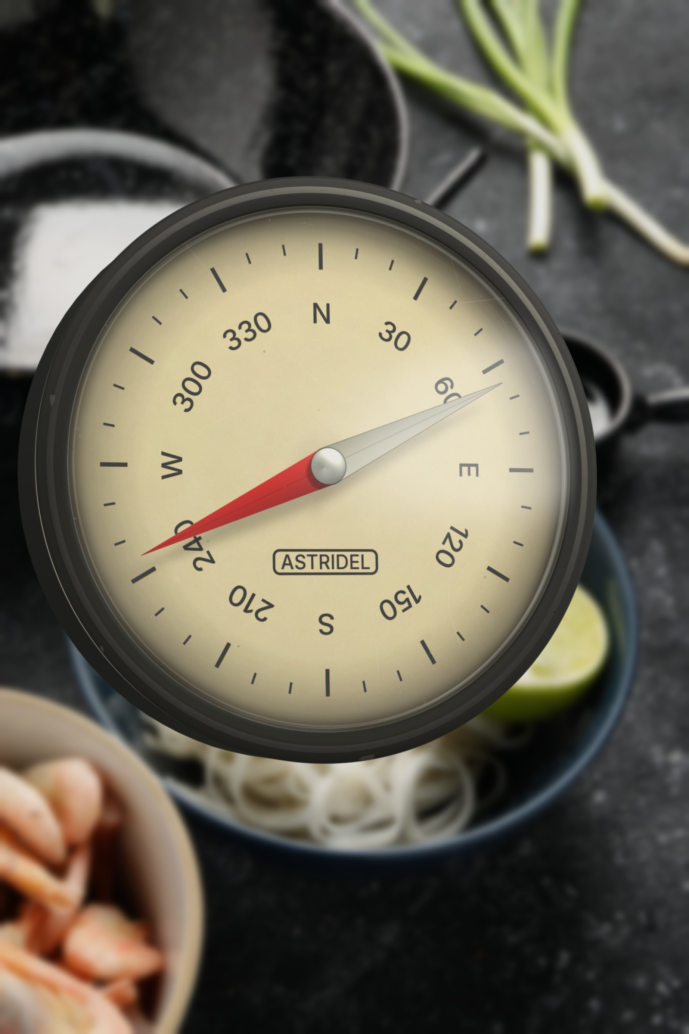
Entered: 245 °
